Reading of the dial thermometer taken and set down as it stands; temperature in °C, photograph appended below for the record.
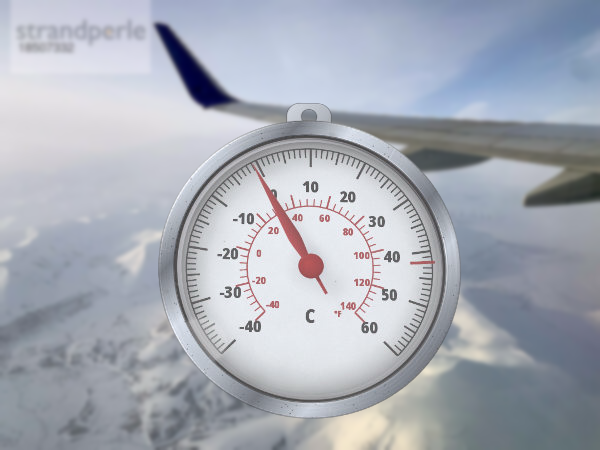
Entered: -1 °C
